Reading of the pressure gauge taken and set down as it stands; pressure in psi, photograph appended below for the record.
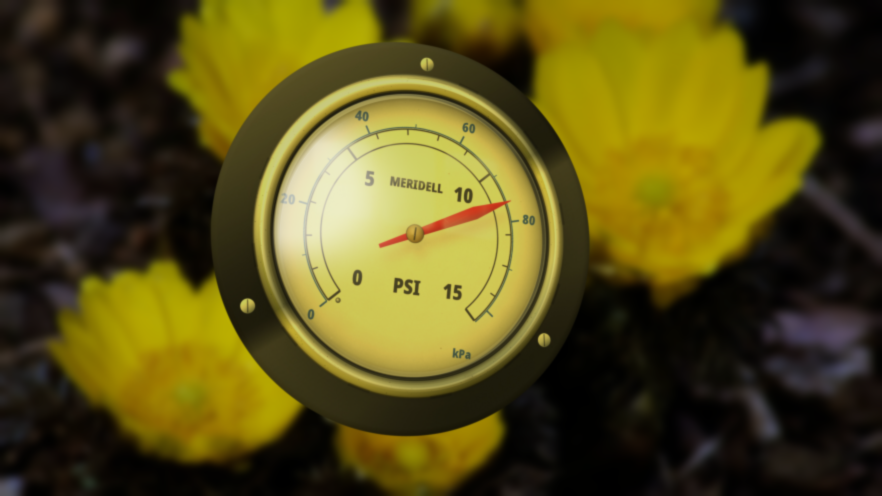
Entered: 11 psi
